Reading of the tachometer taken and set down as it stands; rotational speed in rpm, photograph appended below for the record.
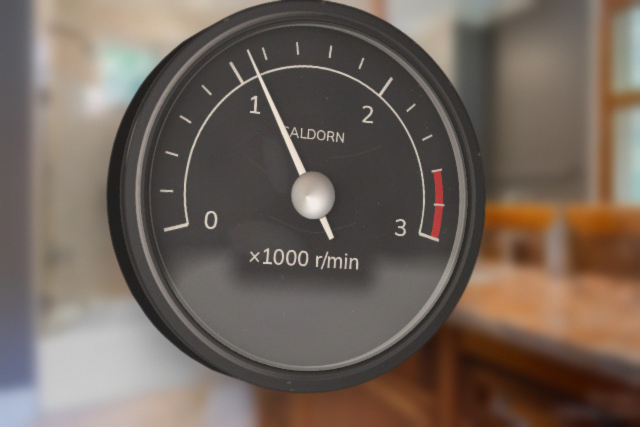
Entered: 1100 rpm
